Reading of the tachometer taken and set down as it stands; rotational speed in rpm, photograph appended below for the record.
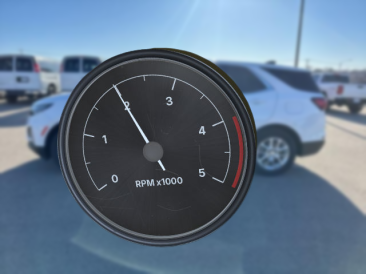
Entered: 2000 rpm
